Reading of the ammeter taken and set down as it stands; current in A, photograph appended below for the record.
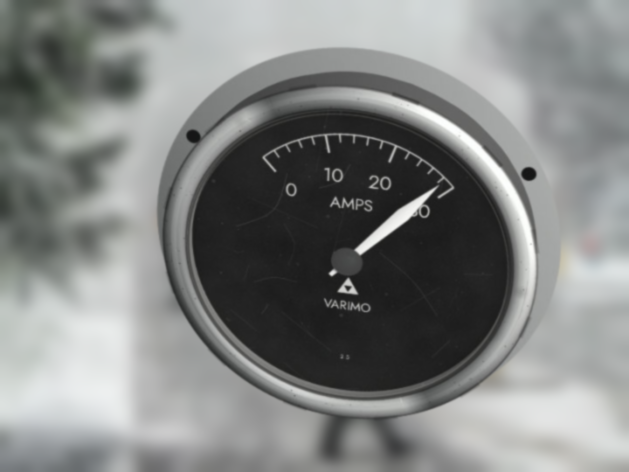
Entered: 28 A
